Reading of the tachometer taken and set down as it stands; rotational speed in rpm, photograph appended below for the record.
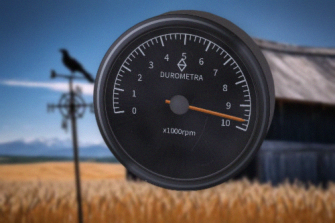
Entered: 9600 rpm
